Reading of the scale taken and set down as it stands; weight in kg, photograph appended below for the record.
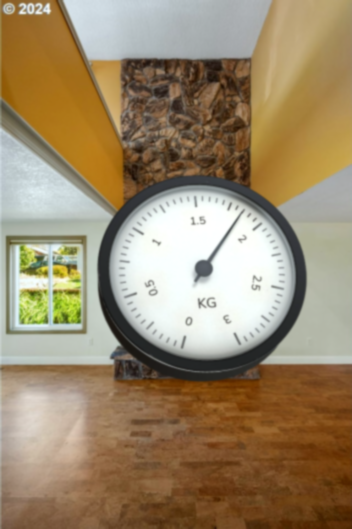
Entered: 1.85 kg
